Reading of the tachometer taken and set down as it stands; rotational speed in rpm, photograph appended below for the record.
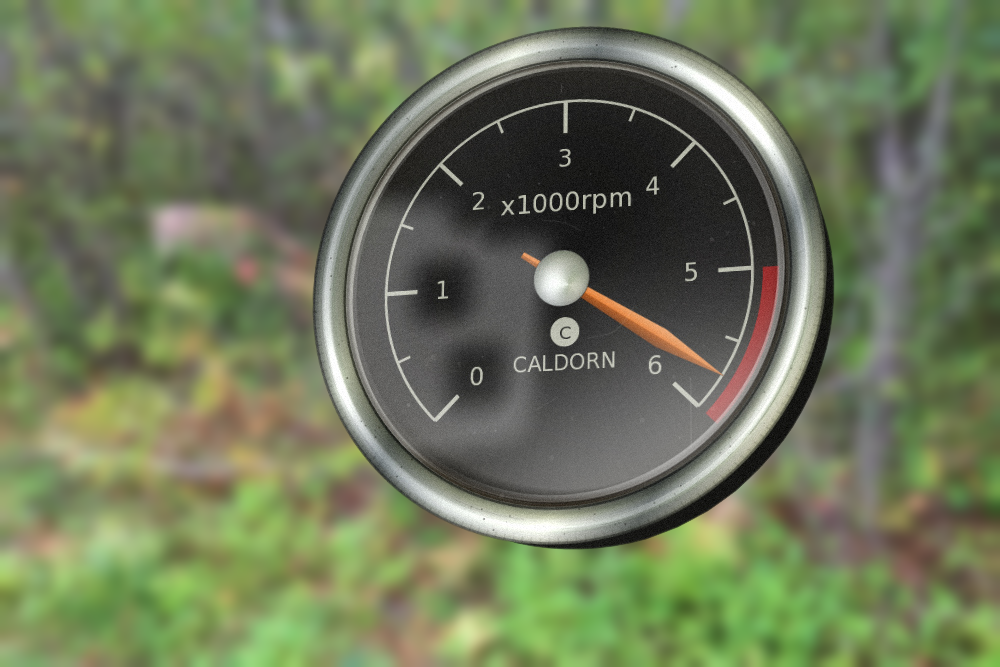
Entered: 5750 rpm
